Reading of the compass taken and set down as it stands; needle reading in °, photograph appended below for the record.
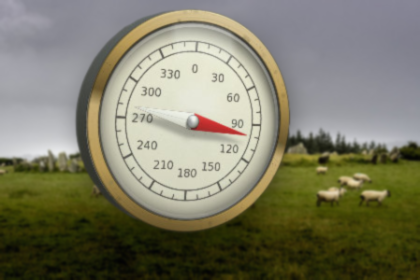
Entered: 100 °
